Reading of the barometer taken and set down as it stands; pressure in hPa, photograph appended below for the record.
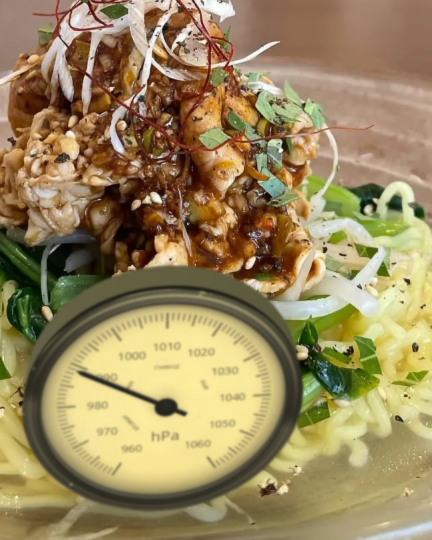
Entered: 990 hPa
